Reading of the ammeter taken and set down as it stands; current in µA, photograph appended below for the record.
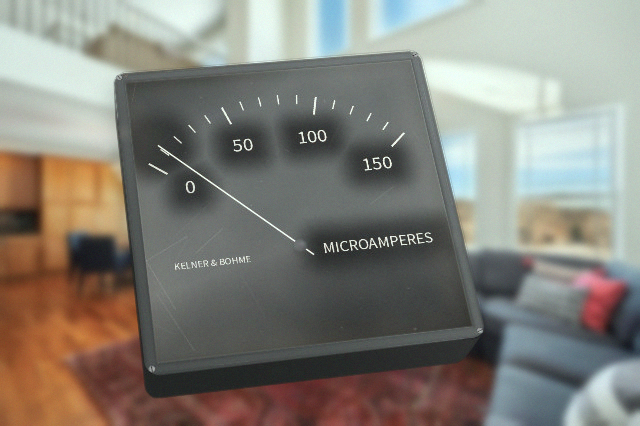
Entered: 10 µA
